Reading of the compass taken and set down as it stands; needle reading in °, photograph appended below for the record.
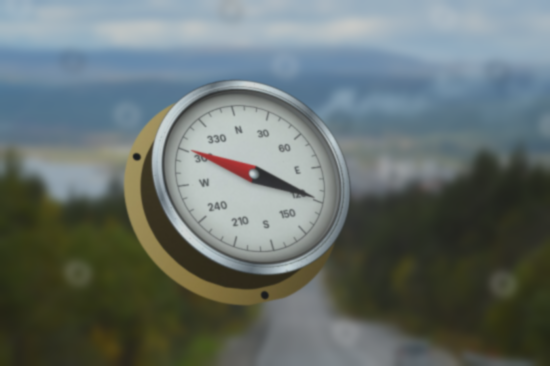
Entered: 300 °
